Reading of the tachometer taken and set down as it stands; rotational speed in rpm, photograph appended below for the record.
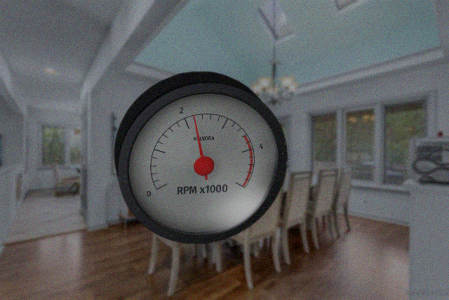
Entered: 2200 rpm
